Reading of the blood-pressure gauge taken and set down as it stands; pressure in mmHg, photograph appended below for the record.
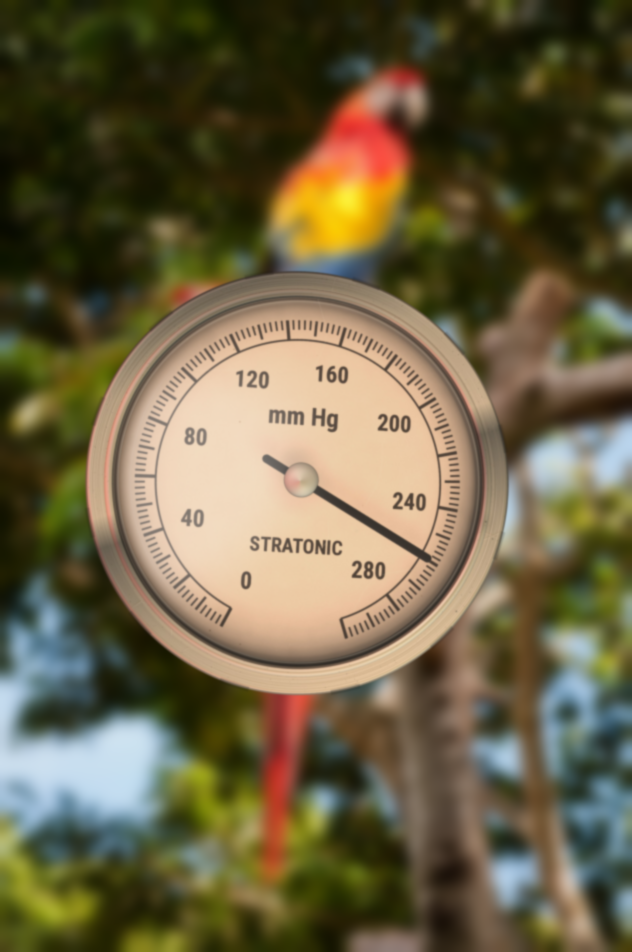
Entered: 260 mmHg
